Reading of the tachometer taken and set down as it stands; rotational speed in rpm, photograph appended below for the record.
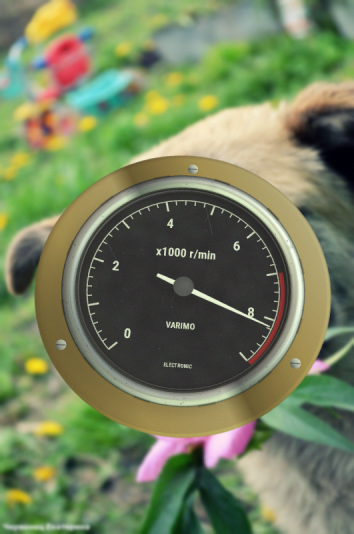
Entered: 8200 rpm
